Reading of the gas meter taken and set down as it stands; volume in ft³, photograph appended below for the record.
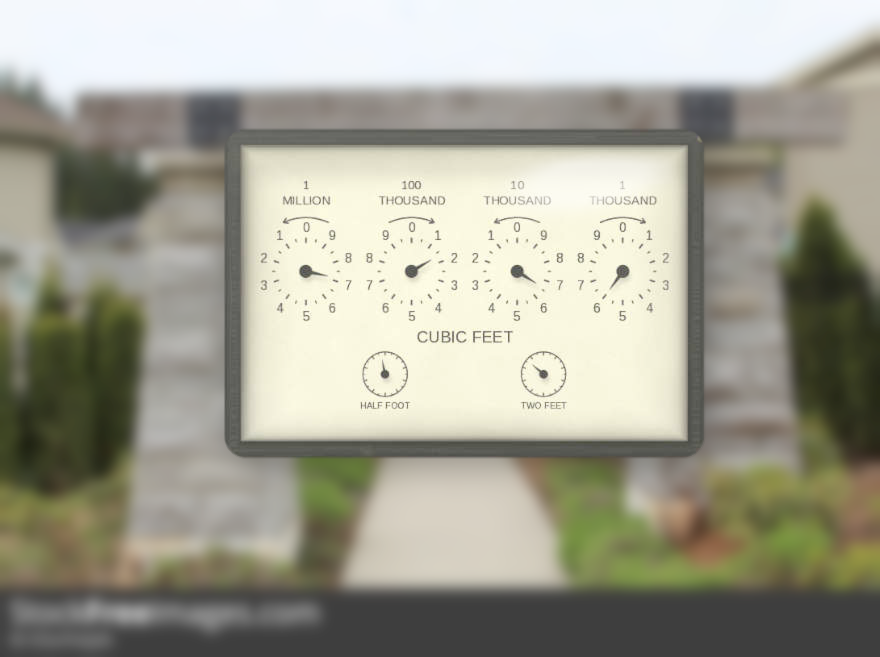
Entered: 716600 ft³
